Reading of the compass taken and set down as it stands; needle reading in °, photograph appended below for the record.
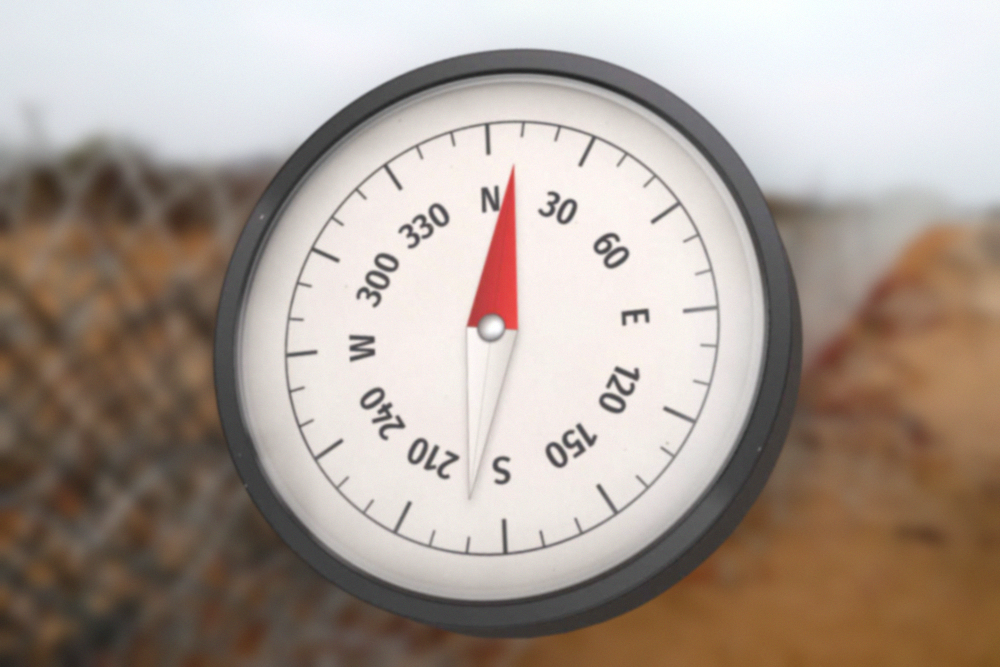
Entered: 10 °
